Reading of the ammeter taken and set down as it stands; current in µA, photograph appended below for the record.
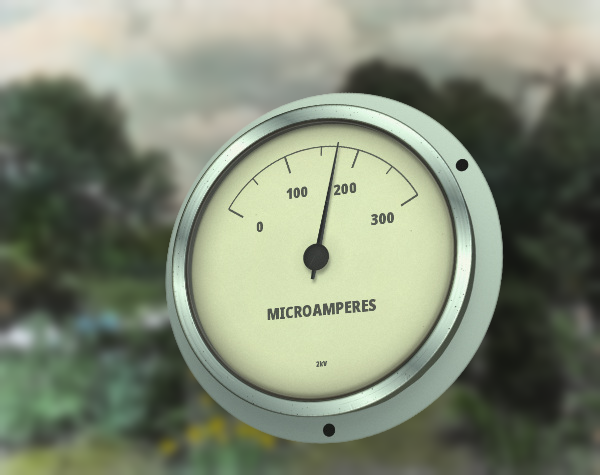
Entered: 175 µA
